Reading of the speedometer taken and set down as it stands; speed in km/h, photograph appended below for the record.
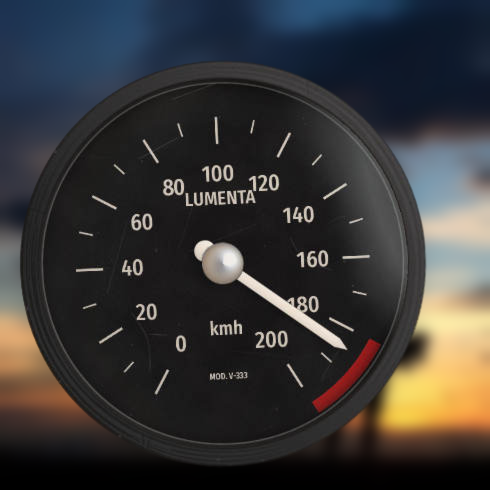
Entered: 185 km/h
